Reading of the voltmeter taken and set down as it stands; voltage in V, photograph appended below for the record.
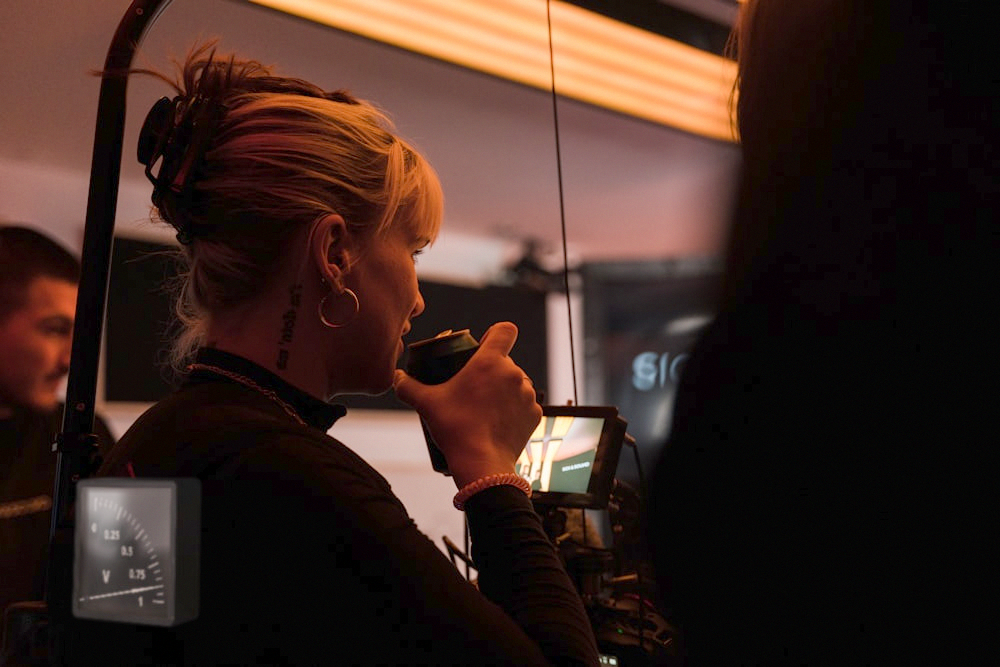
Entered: 0.9 V
